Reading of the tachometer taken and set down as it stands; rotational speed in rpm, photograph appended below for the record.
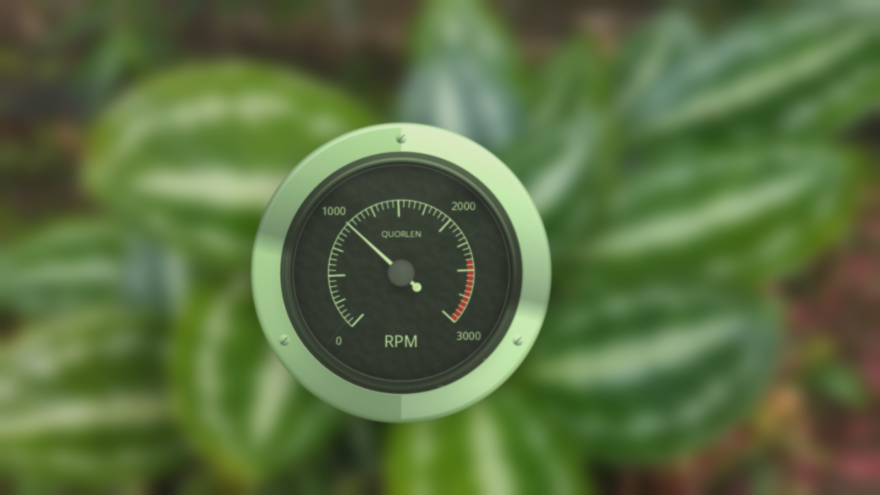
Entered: 1000 rpm
